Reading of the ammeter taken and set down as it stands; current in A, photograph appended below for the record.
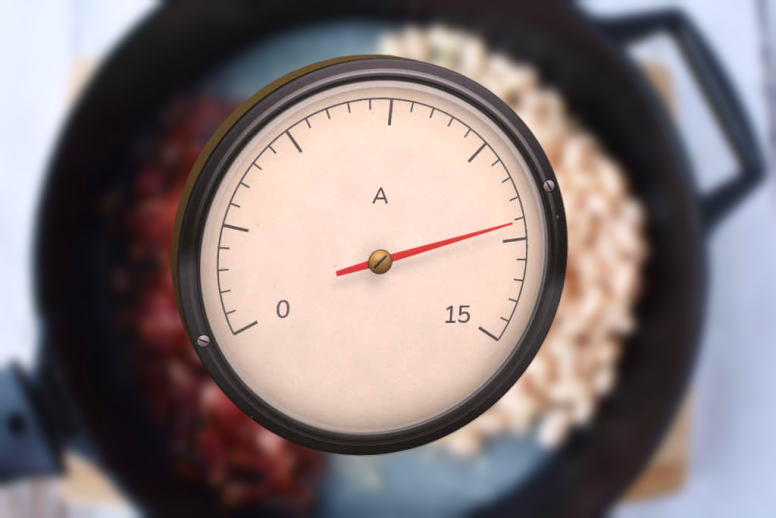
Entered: 12 A
